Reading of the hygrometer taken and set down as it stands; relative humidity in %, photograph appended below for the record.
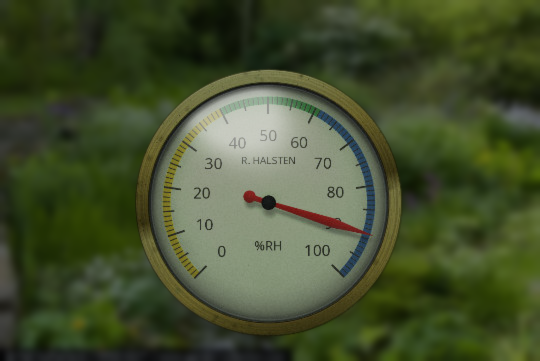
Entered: 90 %
